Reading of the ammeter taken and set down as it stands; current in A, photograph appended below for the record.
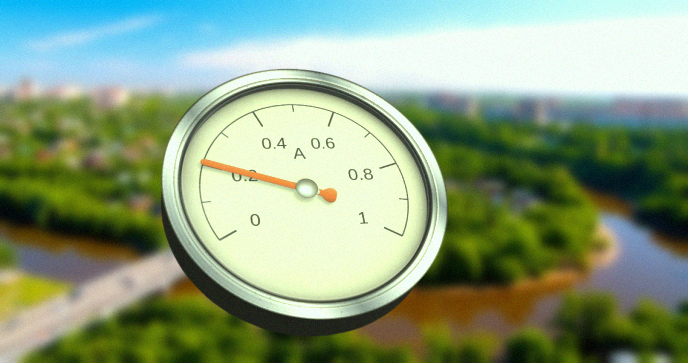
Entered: 0.2 A
